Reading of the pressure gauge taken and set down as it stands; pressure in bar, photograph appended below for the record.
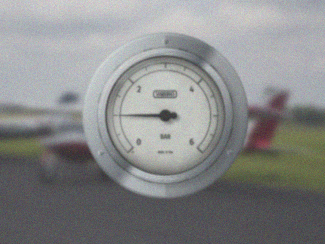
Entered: 1 bar
